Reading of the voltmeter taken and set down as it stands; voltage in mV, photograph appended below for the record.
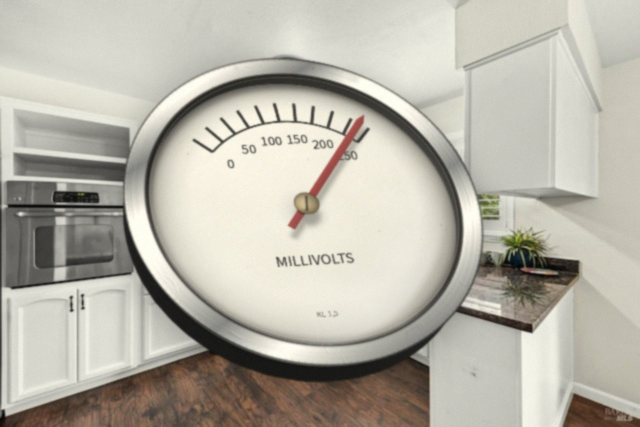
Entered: 237.5 mV
